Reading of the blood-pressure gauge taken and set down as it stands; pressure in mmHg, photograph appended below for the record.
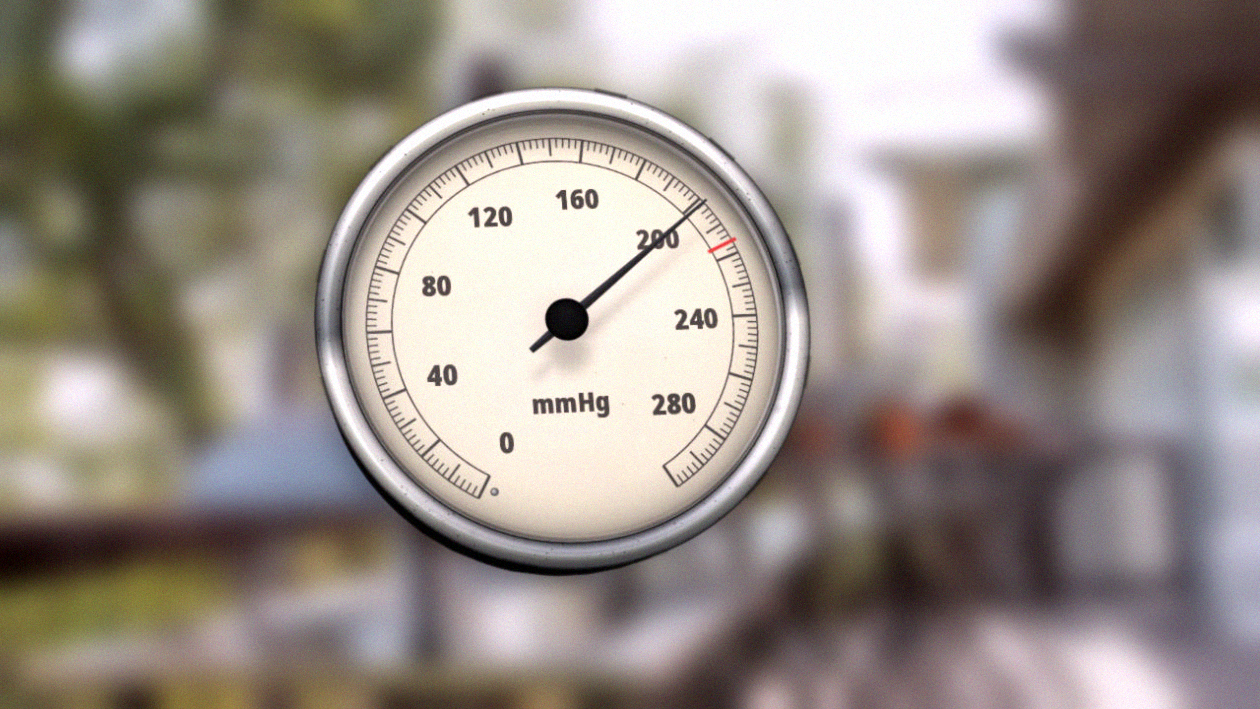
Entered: 202 mmHg
